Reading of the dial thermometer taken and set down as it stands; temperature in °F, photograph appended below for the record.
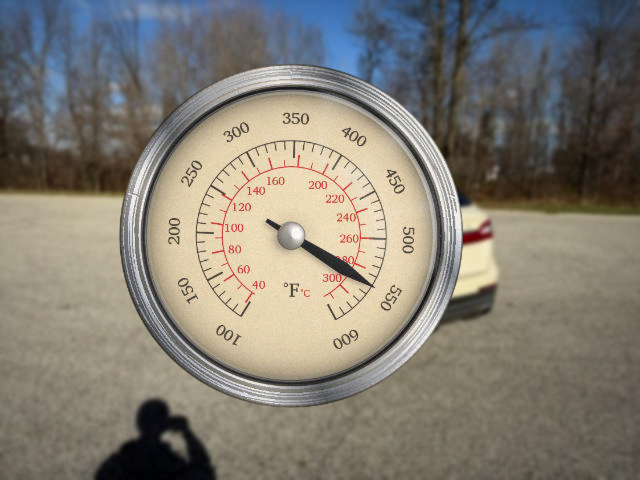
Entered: 550 °F
